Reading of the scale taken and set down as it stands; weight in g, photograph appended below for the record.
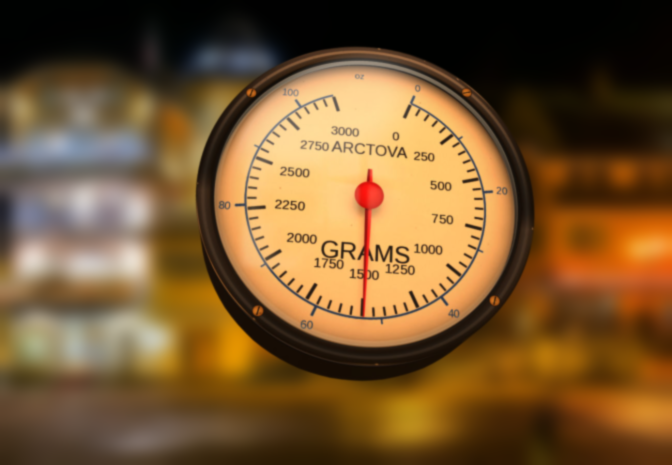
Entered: 1500 g
